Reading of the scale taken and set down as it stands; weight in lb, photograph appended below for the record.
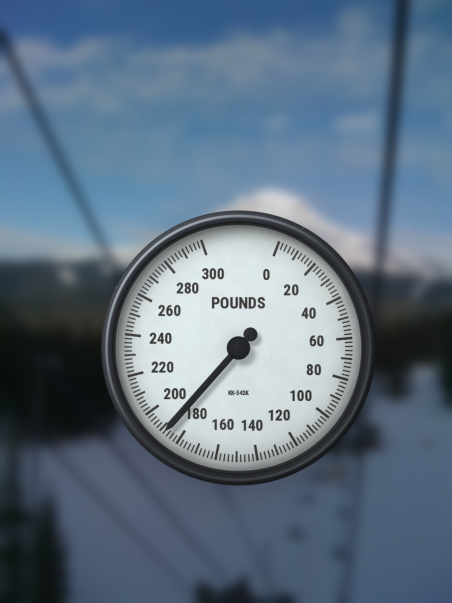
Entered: 188 lb
